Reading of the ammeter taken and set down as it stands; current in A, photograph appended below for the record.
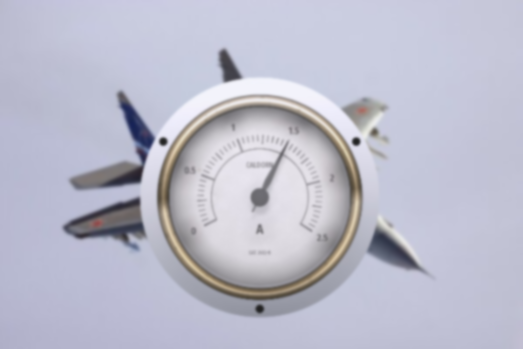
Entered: 1.5 A
